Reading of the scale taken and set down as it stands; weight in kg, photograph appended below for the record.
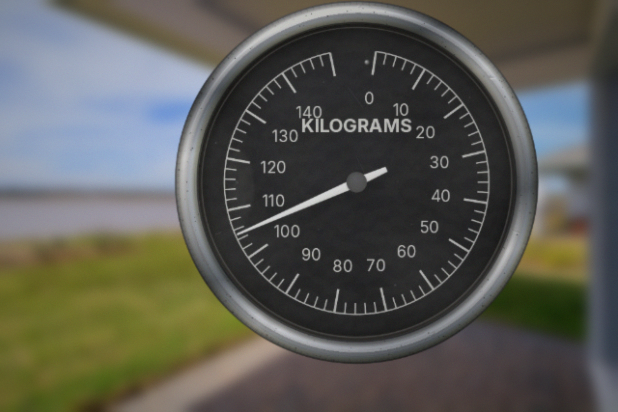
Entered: 105 kg
